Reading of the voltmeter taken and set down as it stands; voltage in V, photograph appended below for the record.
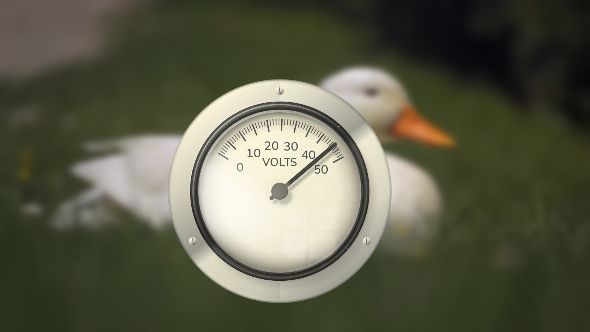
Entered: 45 V
